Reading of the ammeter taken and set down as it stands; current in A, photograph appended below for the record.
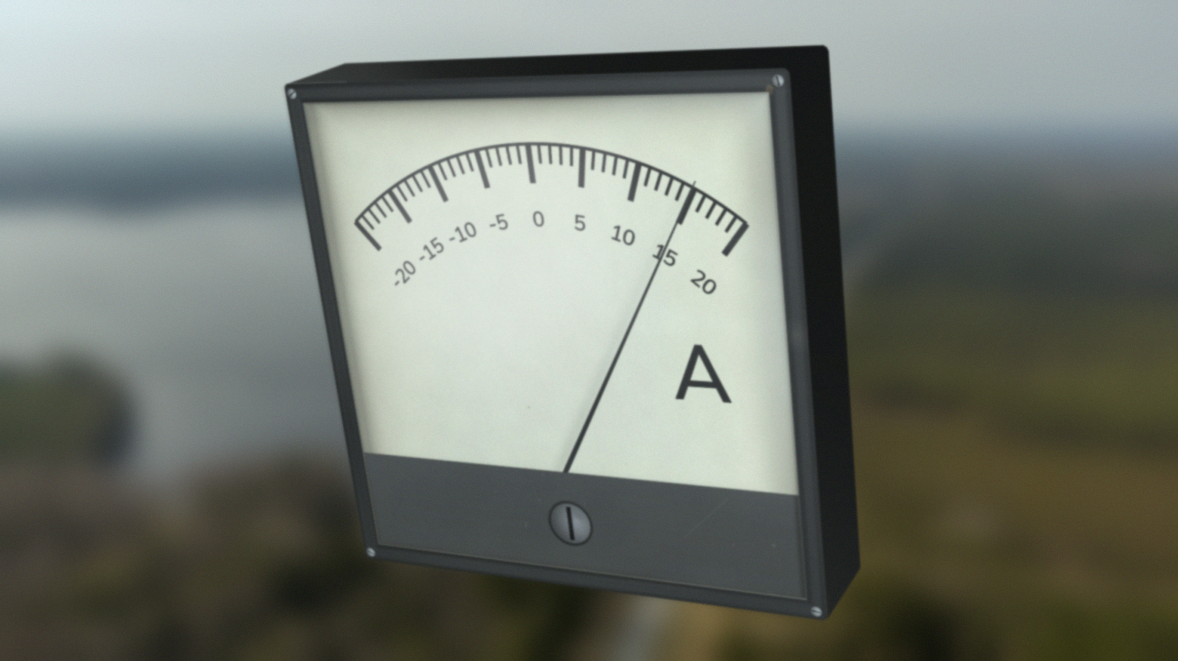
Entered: 15 A
